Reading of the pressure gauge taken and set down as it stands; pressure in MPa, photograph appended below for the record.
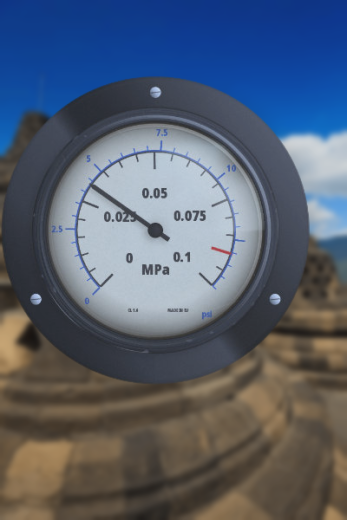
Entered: 0.03 MPa
